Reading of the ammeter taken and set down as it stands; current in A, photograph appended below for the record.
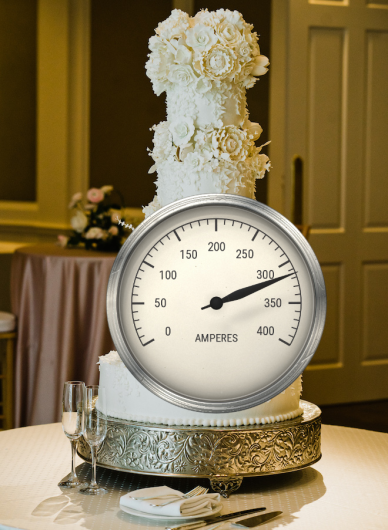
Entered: 315 A
